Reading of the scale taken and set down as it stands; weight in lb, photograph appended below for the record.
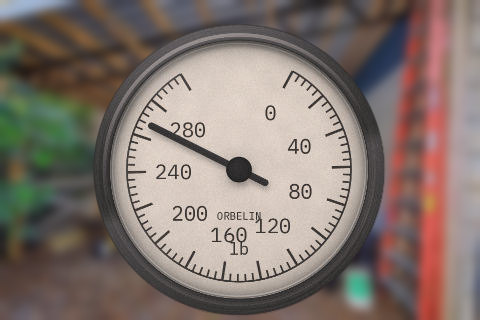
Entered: 268 lb
